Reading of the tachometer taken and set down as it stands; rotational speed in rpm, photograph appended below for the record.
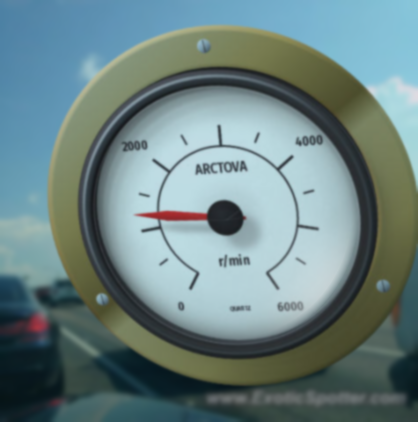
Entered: 1250 rpm
